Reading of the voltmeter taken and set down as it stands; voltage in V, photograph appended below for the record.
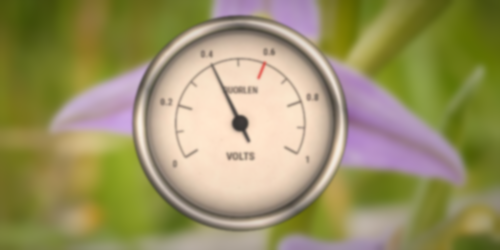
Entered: 0.4 V
